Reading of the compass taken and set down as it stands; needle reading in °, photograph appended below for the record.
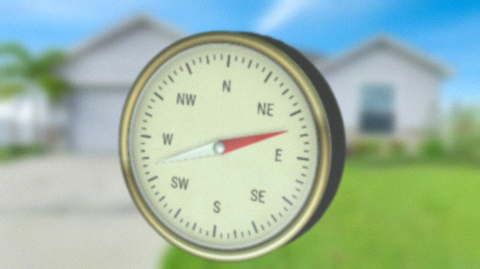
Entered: 70 °
